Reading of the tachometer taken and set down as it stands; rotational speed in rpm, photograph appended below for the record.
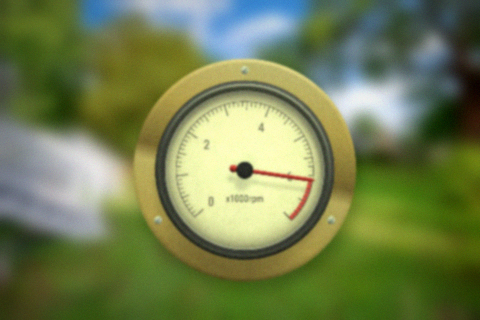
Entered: 6000 rpm
